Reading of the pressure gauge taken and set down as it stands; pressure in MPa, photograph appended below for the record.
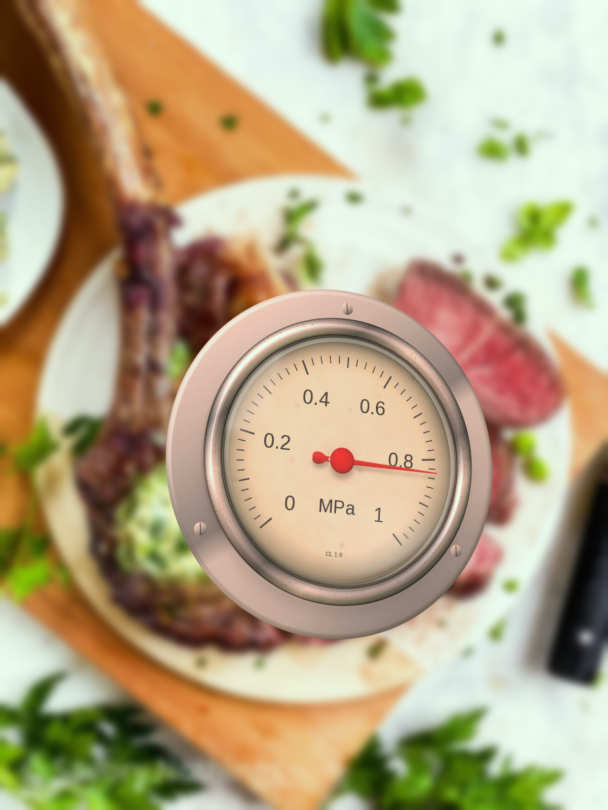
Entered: 0.83 MPa
